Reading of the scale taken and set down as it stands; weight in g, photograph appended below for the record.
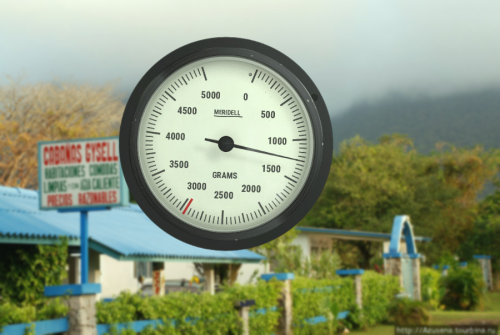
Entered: 1250 g
